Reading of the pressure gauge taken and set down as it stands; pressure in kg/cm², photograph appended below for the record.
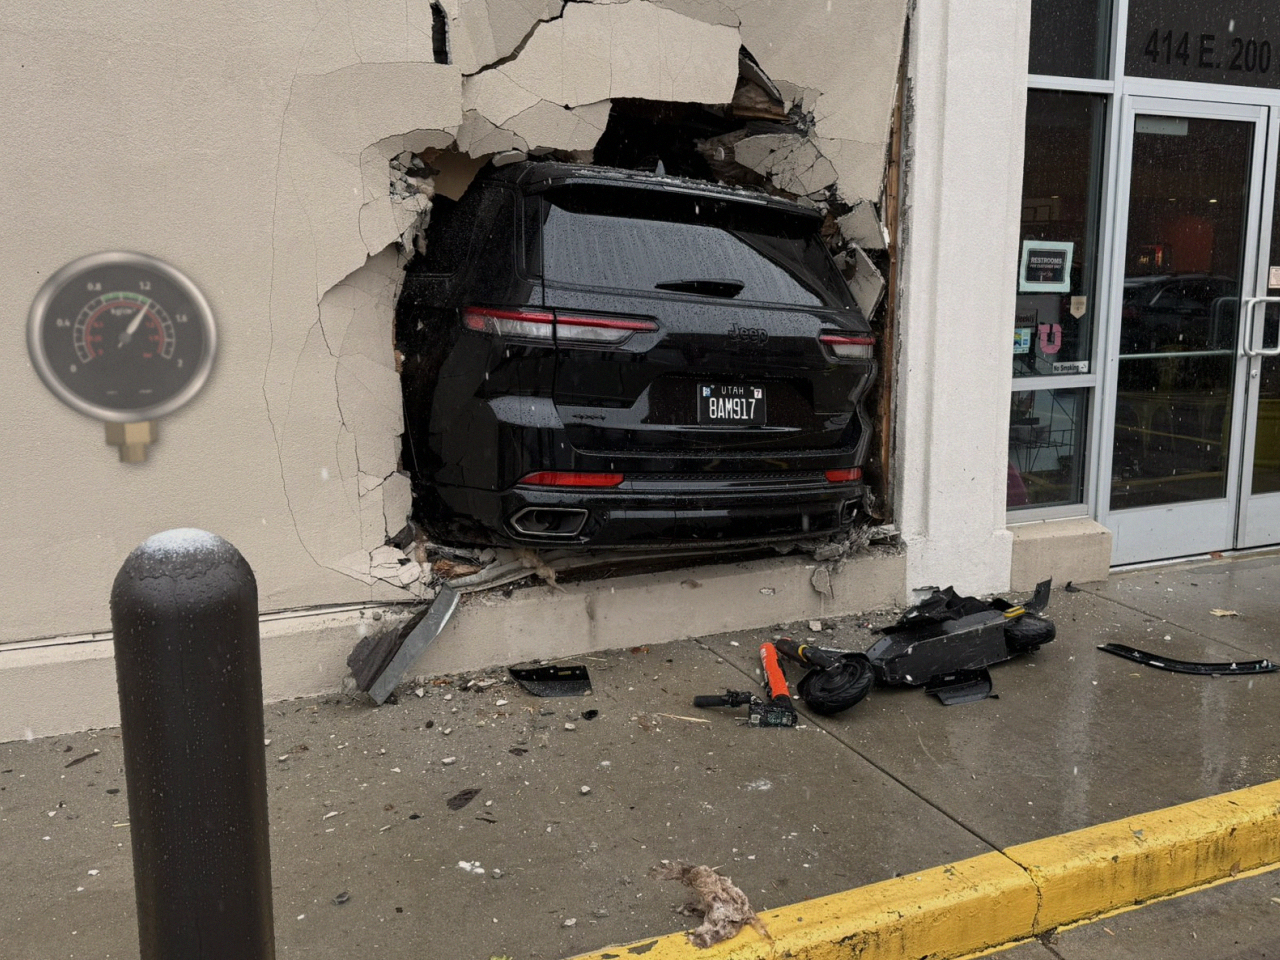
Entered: 1.3 kg/cm²
